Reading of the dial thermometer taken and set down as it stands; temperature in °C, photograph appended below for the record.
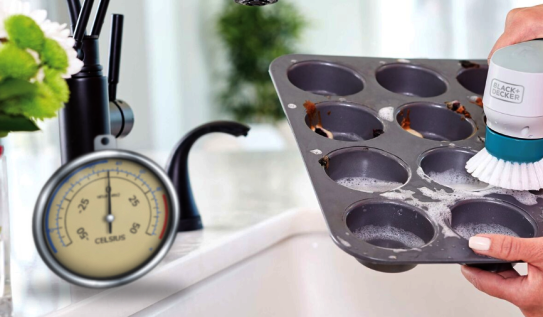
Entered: 0 °C
